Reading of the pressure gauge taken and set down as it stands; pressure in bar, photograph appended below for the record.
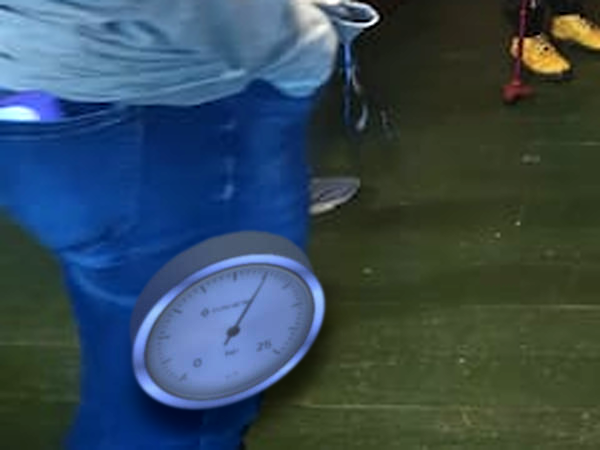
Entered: 15 bar
